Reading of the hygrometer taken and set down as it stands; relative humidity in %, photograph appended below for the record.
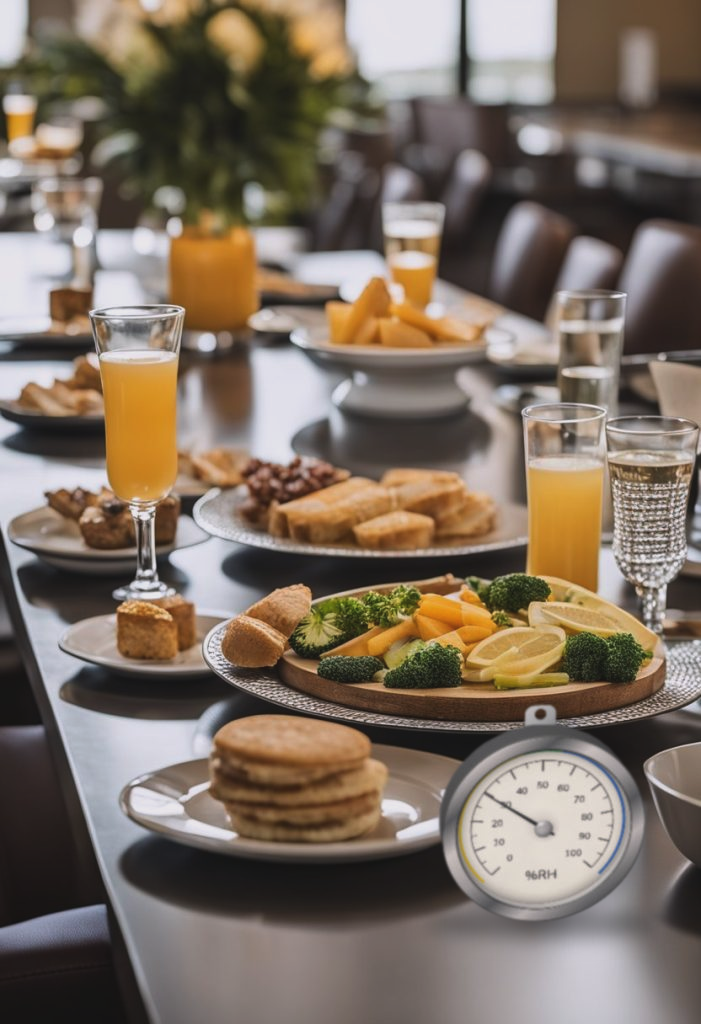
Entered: 30 %
